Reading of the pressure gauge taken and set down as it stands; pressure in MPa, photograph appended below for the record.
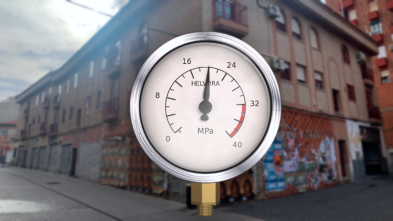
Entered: 20 MPa
